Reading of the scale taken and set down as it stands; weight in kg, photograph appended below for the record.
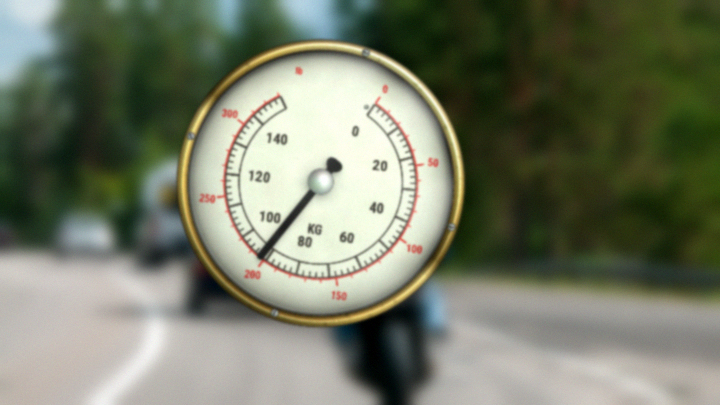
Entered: 92 kg
